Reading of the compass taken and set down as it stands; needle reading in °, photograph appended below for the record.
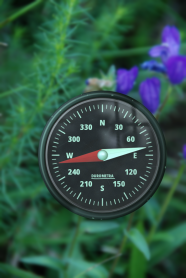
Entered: 260 °
